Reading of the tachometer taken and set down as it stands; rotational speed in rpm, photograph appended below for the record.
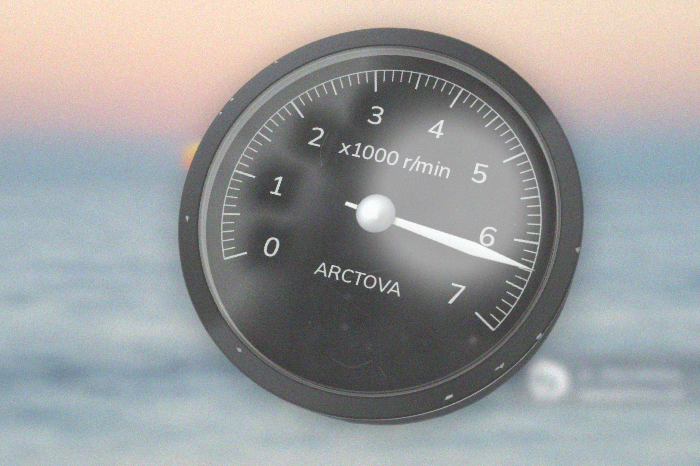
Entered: 6300 rpm
